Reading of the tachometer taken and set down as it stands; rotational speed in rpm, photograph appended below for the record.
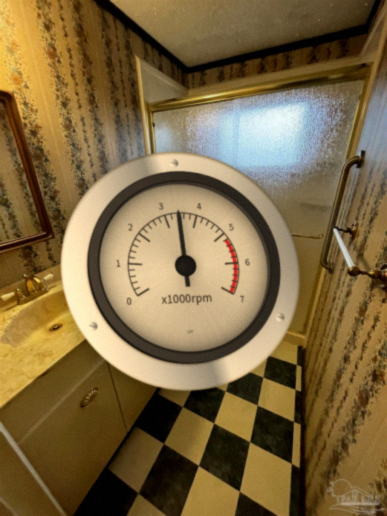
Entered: 3400 rpm
